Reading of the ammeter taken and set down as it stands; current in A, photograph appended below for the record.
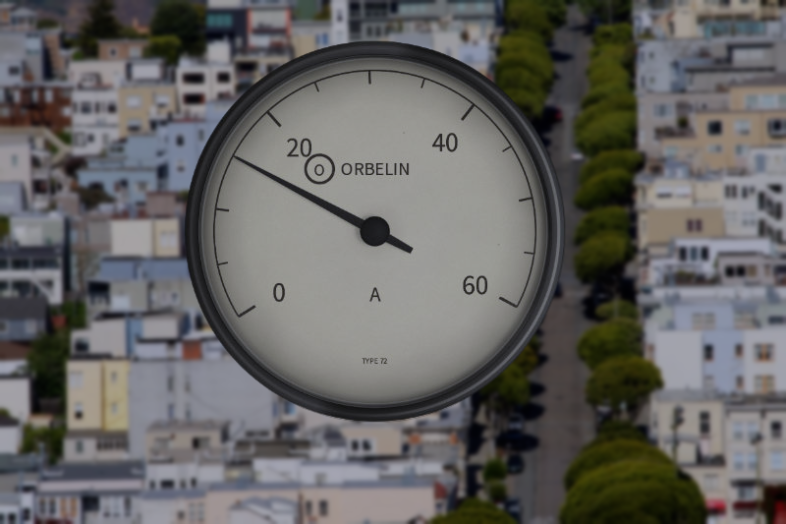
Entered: 15 A
